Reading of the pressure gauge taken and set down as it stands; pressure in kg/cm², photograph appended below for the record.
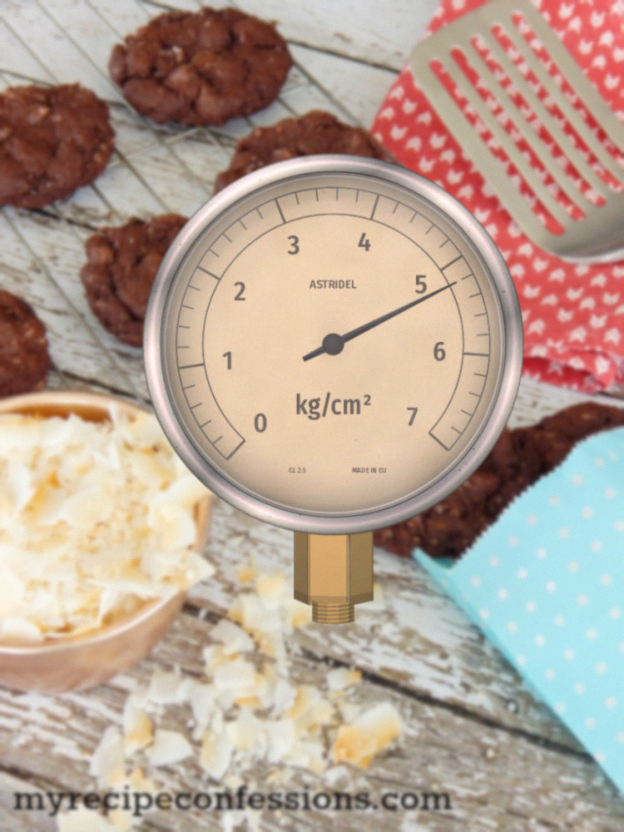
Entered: 5.2 kg/cm²
